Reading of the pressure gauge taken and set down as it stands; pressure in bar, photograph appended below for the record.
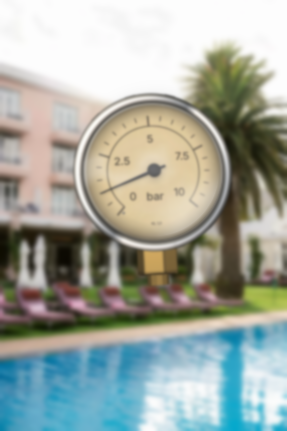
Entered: 1 bar
